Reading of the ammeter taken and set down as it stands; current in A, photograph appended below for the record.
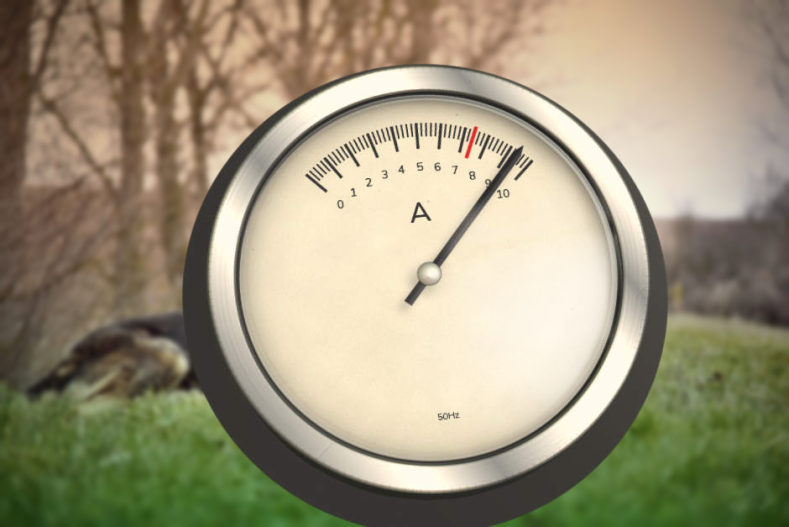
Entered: 9.4 A
